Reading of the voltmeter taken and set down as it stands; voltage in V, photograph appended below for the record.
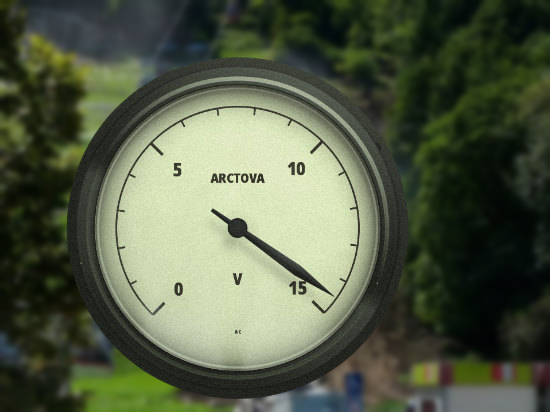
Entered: 14.5 V
